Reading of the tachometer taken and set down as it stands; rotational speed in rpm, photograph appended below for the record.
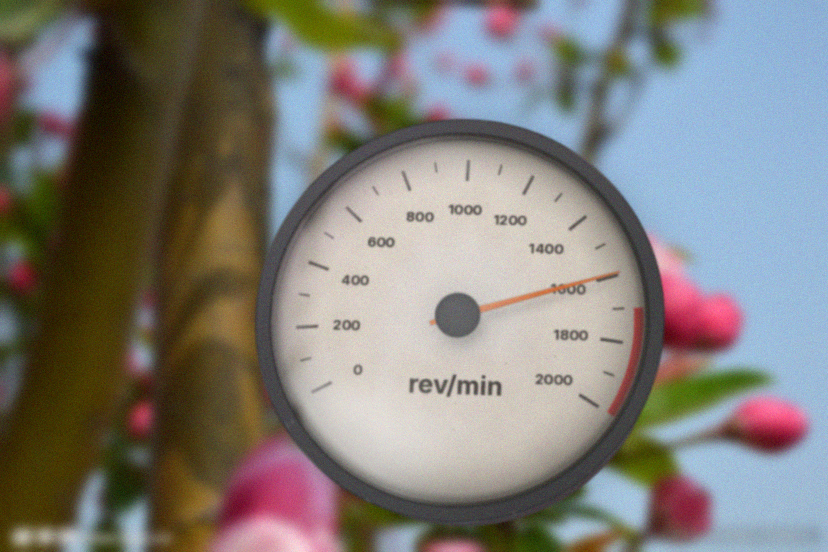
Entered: 1600 rpm
